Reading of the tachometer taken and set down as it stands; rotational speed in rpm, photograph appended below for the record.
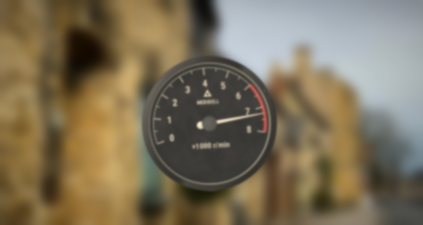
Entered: 7250 rpm
